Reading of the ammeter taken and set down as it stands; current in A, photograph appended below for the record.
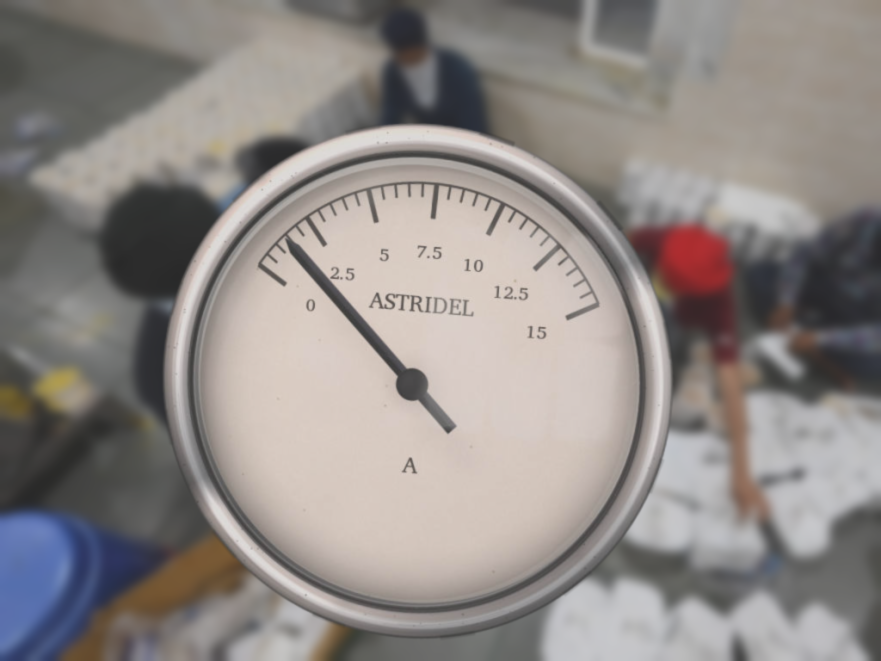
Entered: 1.5 A
